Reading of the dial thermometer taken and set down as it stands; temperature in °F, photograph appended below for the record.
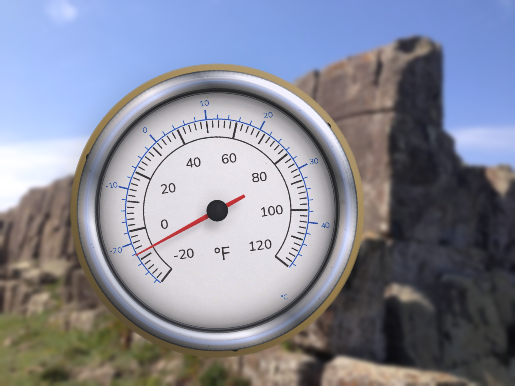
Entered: -8 °F
